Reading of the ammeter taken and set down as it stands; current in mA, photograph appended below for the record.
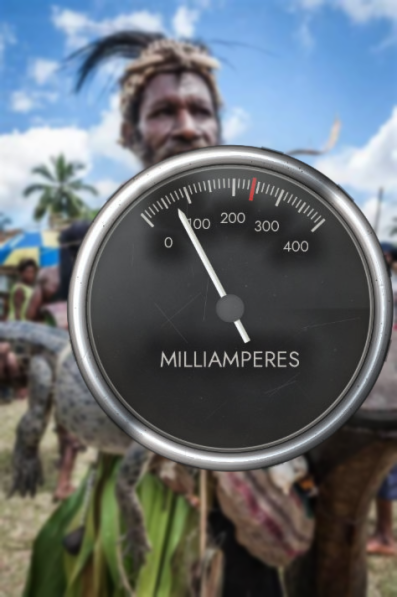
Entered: 70 mA
